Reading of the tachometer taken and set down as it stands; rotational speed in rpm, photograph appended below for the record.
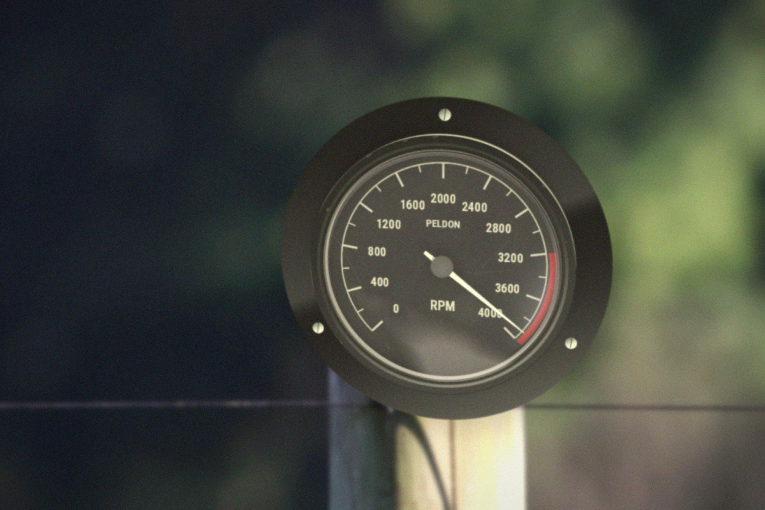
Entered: 3900 rpm
